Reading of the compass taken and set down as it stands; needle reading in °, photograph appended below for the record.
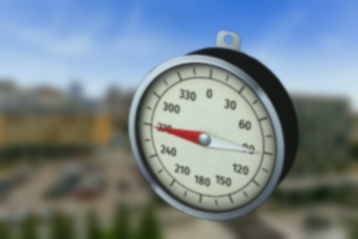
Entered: 270 °
